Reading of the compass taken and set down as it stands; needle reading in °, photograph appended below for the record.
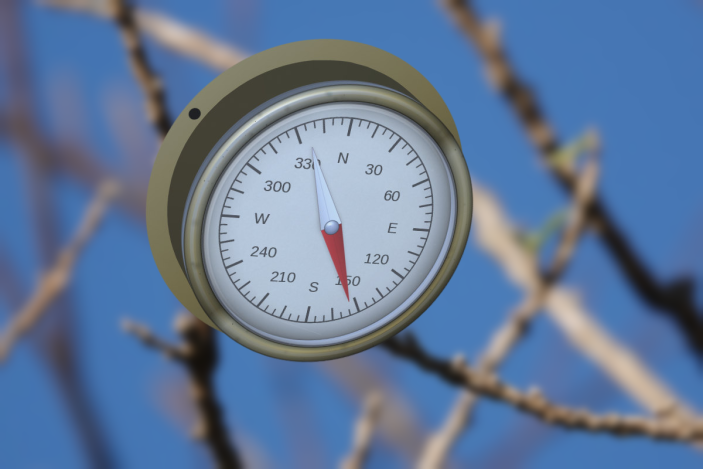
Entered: 155 °
